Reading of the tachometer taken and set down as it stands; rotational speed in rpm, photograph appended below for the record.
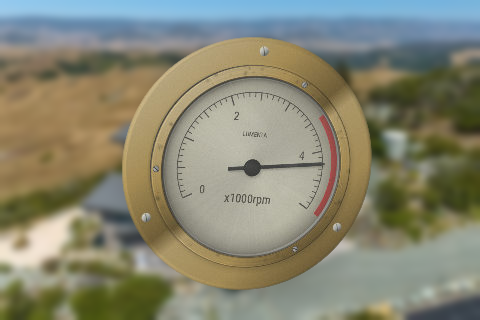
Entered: 4200 rpm
